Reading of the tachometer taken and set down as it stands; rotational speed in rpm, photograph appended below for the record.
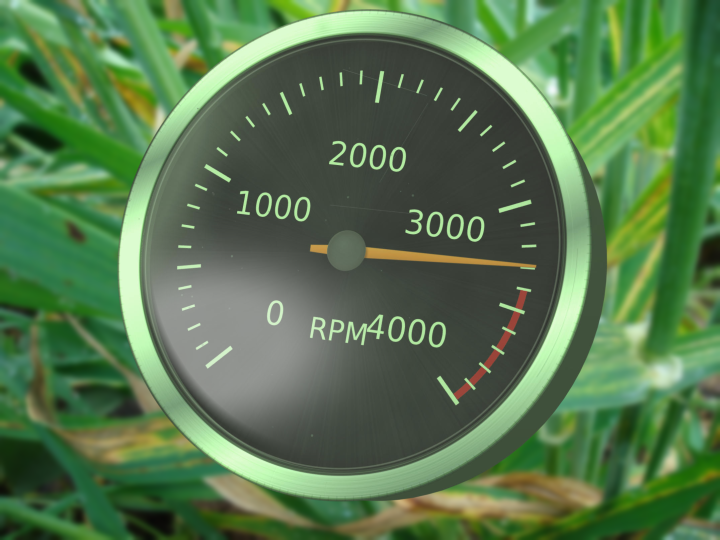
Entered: 3300 rpm
